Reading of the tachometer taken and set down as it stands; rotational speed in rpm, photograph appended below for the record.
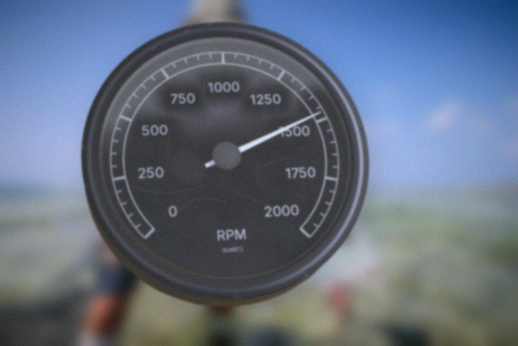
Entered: 1475 rpm
